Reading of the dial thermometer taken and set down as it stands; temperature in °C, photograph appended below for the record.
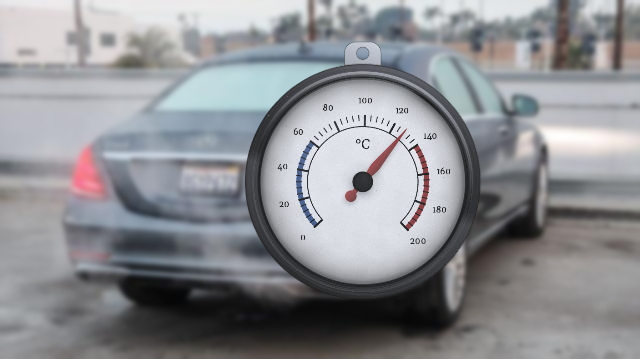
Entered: 128 °C
